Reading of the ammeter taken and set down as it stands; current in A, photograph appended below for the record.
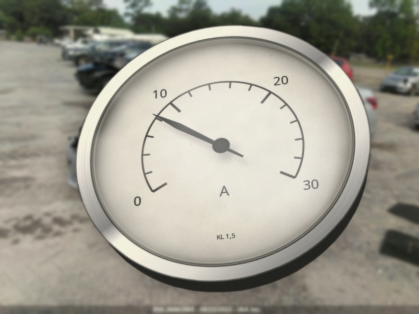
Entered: 8 A
